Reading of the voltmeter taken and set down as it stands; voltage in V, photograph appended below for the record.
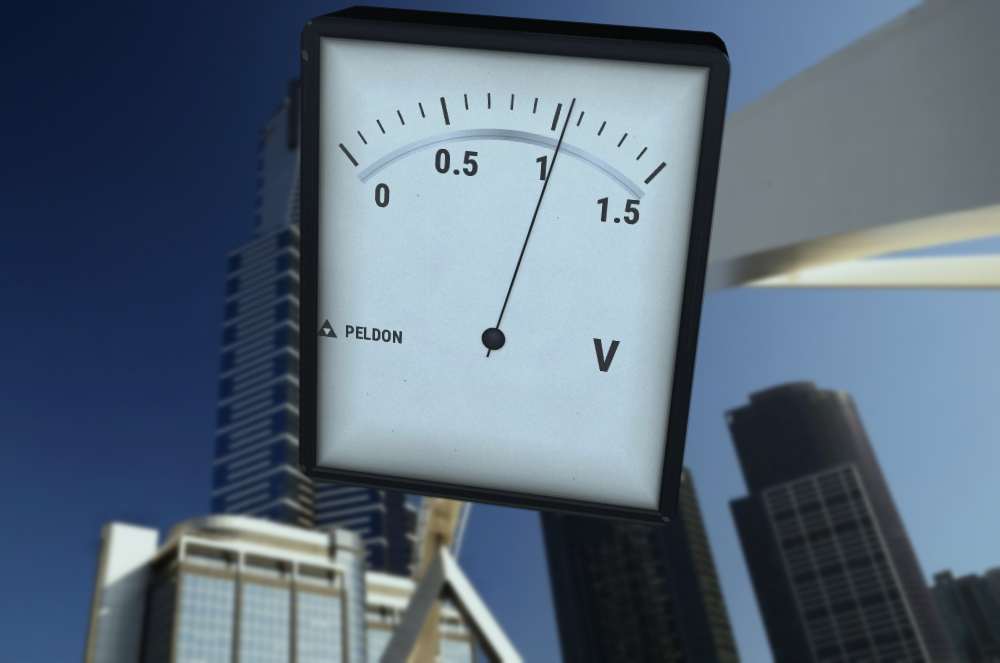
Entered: 1.05 V
